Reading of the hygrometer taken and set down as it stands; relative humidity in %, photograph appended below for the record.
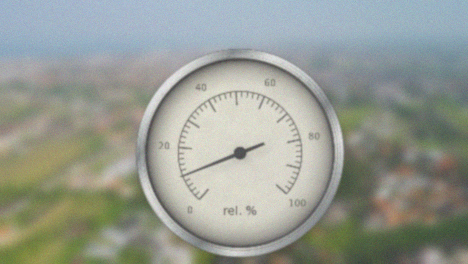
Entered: 10 %
